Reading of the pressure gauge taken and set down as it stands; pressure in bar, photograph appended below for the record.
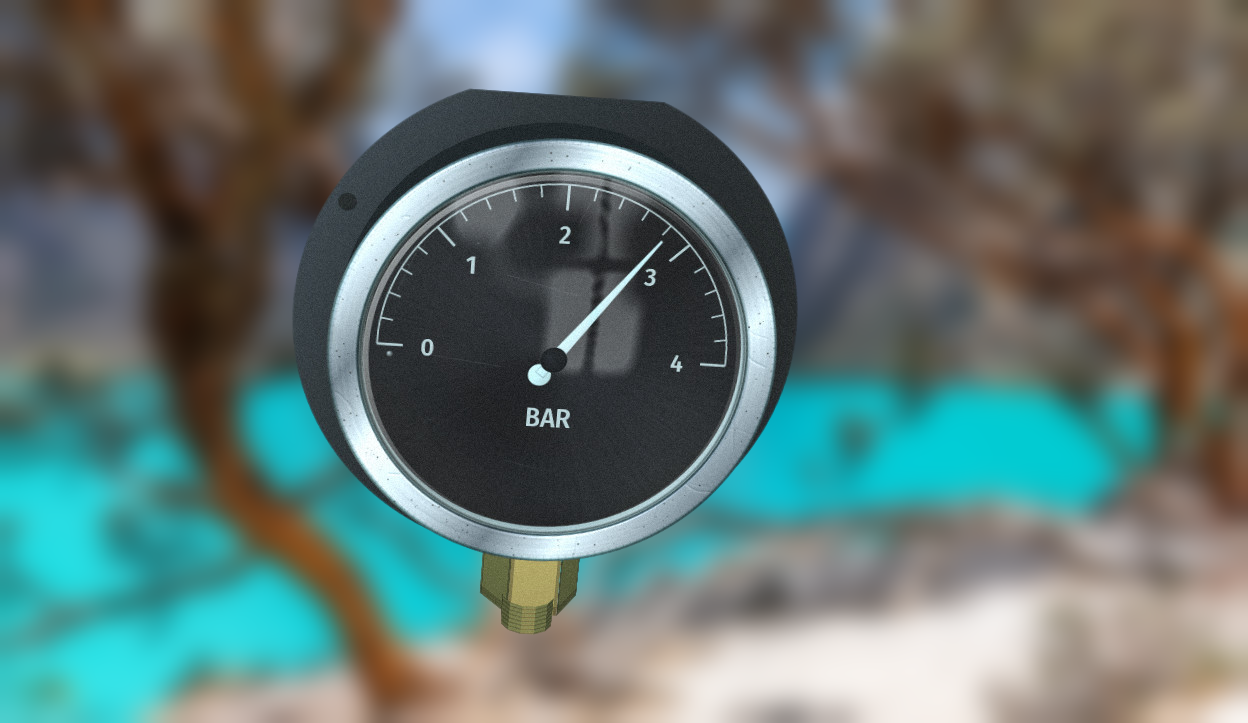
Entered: 2.8 bar
